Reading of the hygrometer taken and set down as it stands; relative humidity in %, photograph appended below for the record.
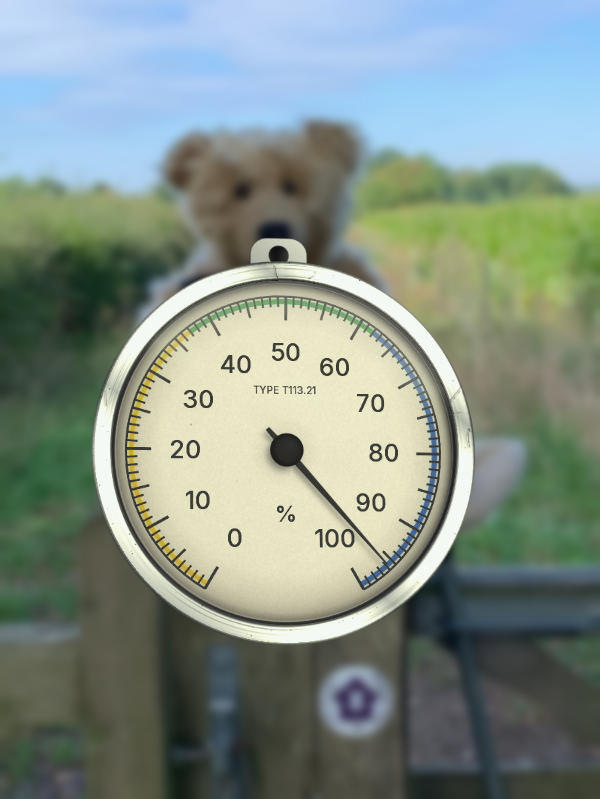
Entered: 96 %
